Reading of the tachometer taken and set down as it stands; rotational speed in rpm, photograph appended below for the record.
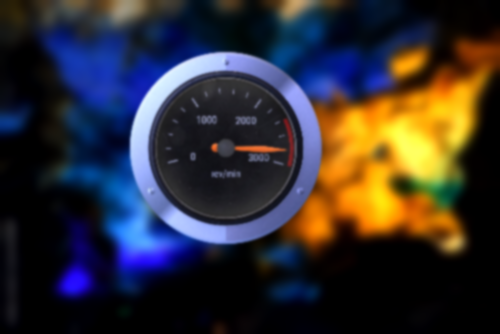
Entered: 2800 rpm
